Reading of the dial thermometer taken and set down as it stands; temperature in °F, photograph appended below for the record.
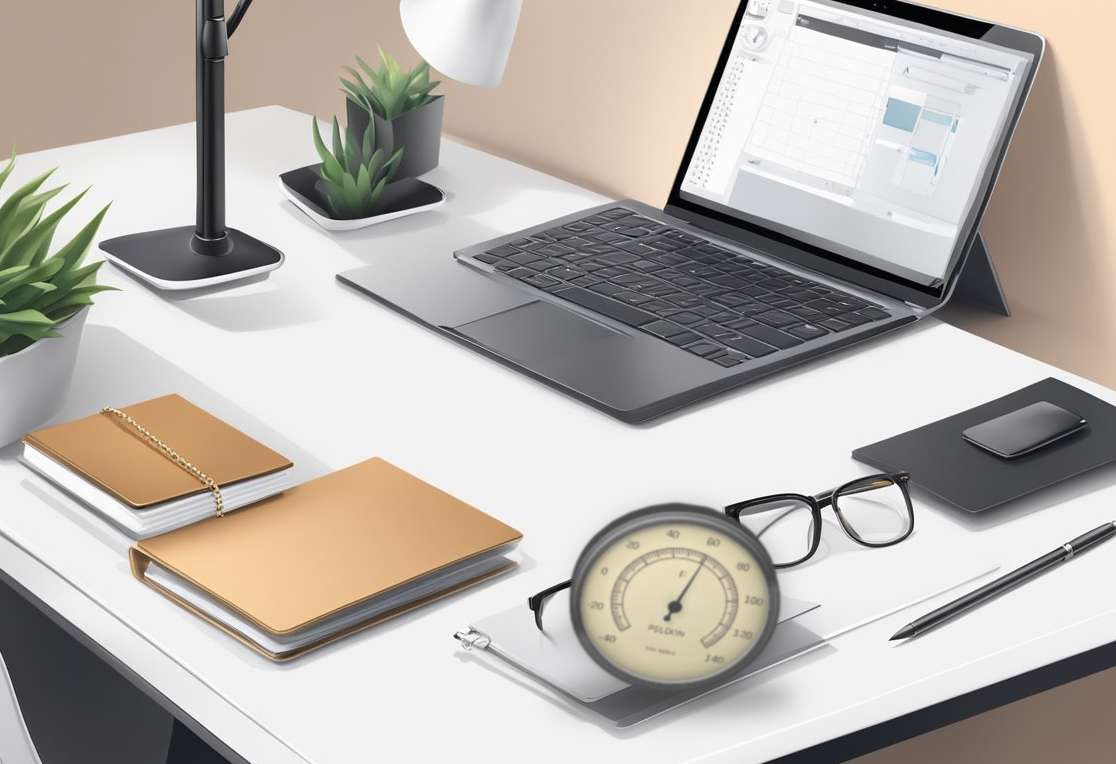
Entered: 60 °F
